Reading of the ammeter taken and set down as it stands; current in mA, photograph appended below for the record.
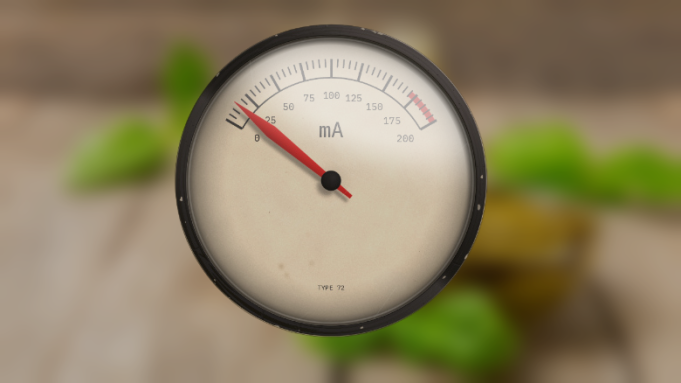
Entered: 15 mA
